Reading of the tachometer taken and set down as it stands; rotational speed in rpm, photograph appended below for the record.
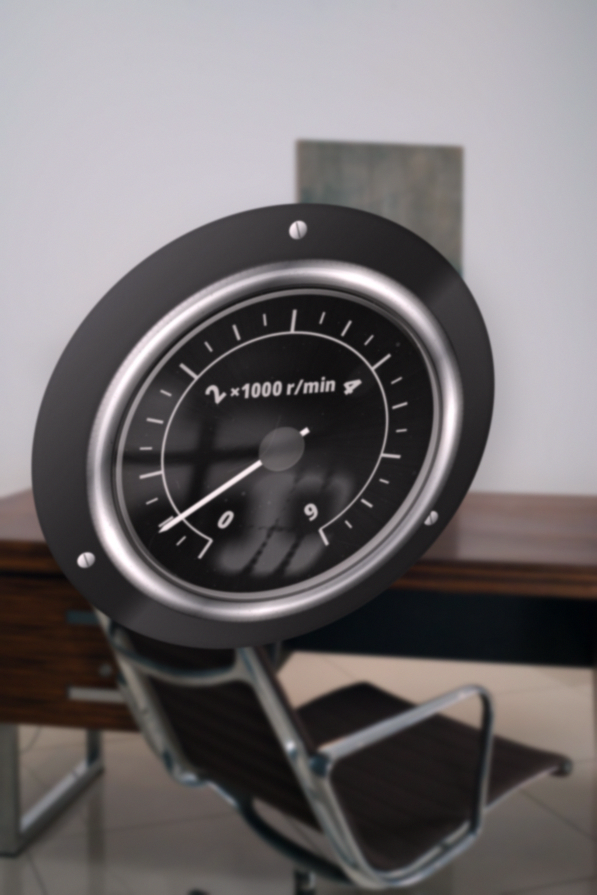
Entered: 500 rpm
